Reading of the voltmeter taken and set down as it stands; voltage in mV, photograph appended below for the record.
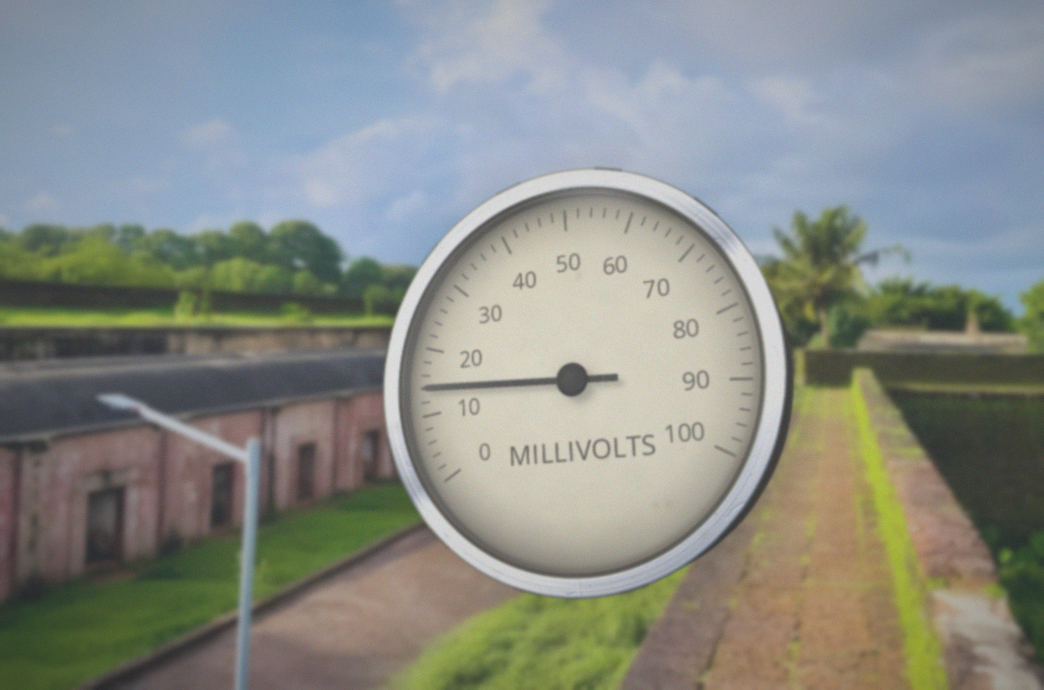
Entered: 14 mV
